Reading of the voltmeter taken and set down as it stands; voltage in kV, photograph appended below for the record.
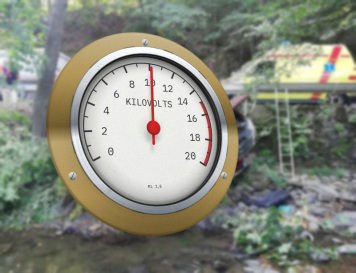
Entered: 10 kV
